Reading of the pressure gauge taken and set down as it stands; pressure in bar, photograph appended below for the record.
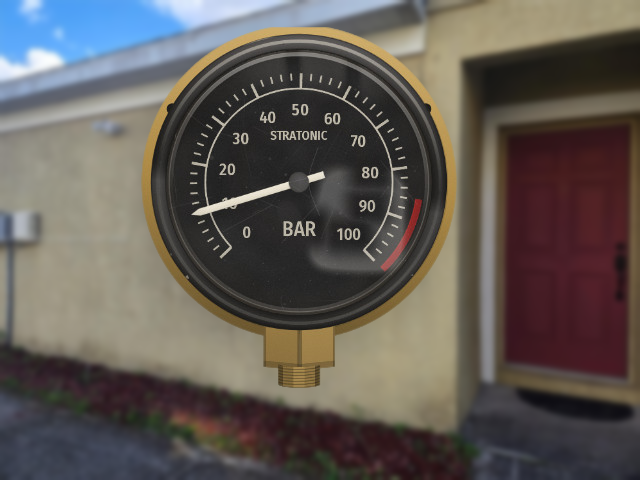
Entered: 10 bar
